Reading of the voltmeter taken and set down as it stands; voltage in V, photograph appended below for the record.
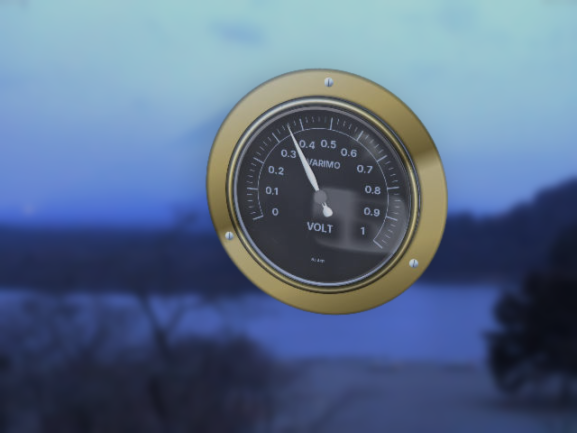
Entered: 0.36 V
